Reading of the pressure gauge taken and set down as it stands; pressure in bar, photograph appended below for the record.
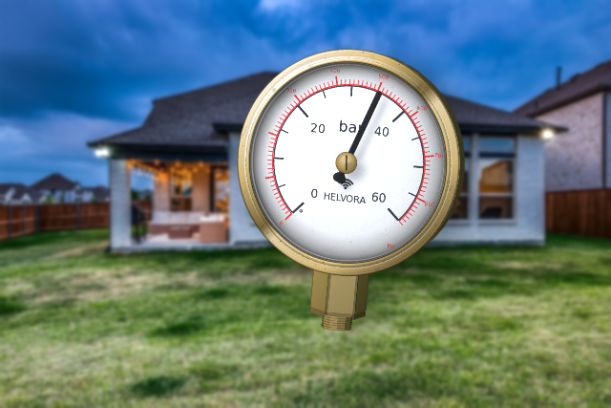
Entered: 35 bar
